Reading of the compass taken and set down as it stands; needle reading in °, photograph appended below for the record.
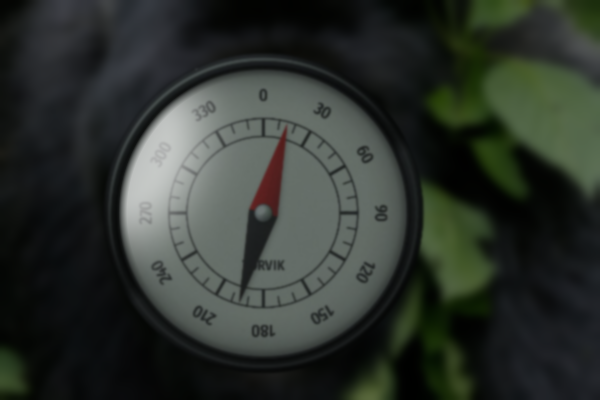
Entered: 15 °
